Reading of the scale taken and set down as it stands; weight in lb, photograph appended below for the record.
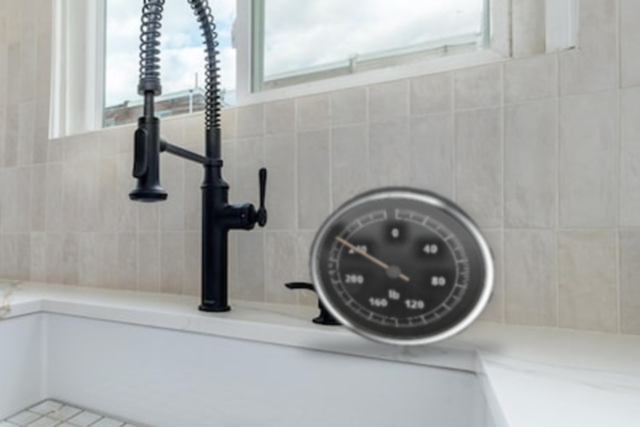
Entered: 240 lb
